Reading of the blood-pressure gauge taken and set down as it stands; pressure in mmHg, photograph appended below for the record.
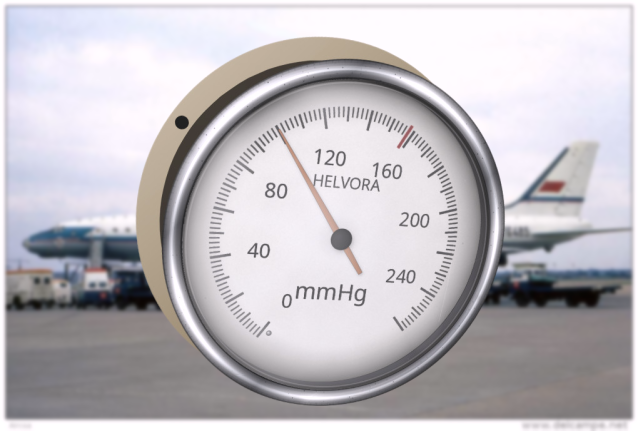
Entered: 100 mmHg
